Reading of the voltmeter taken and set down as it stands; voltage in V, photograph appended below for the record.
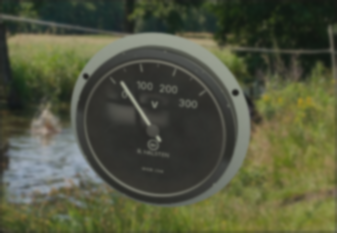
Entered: 25 V
